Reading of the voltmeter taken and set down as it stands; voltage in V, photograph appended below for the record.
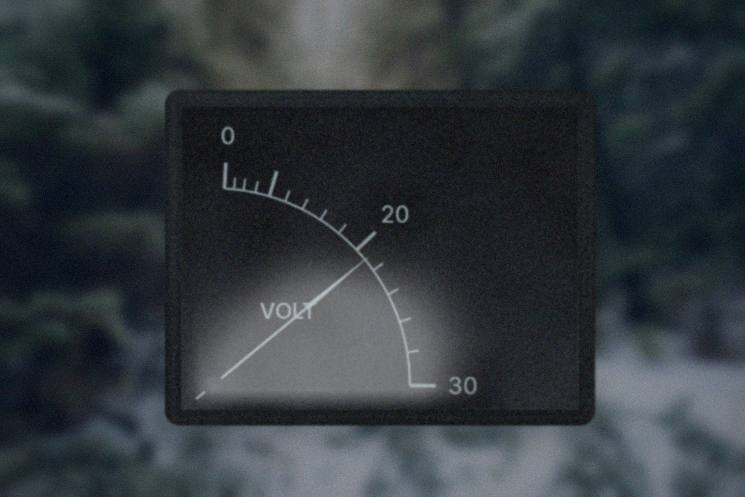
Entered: 21 V
